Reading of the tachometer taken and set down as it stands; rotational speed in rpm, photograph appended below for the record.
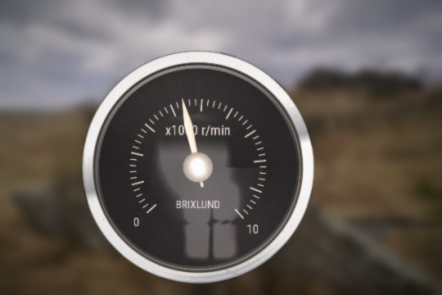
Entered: 4400 rpm
